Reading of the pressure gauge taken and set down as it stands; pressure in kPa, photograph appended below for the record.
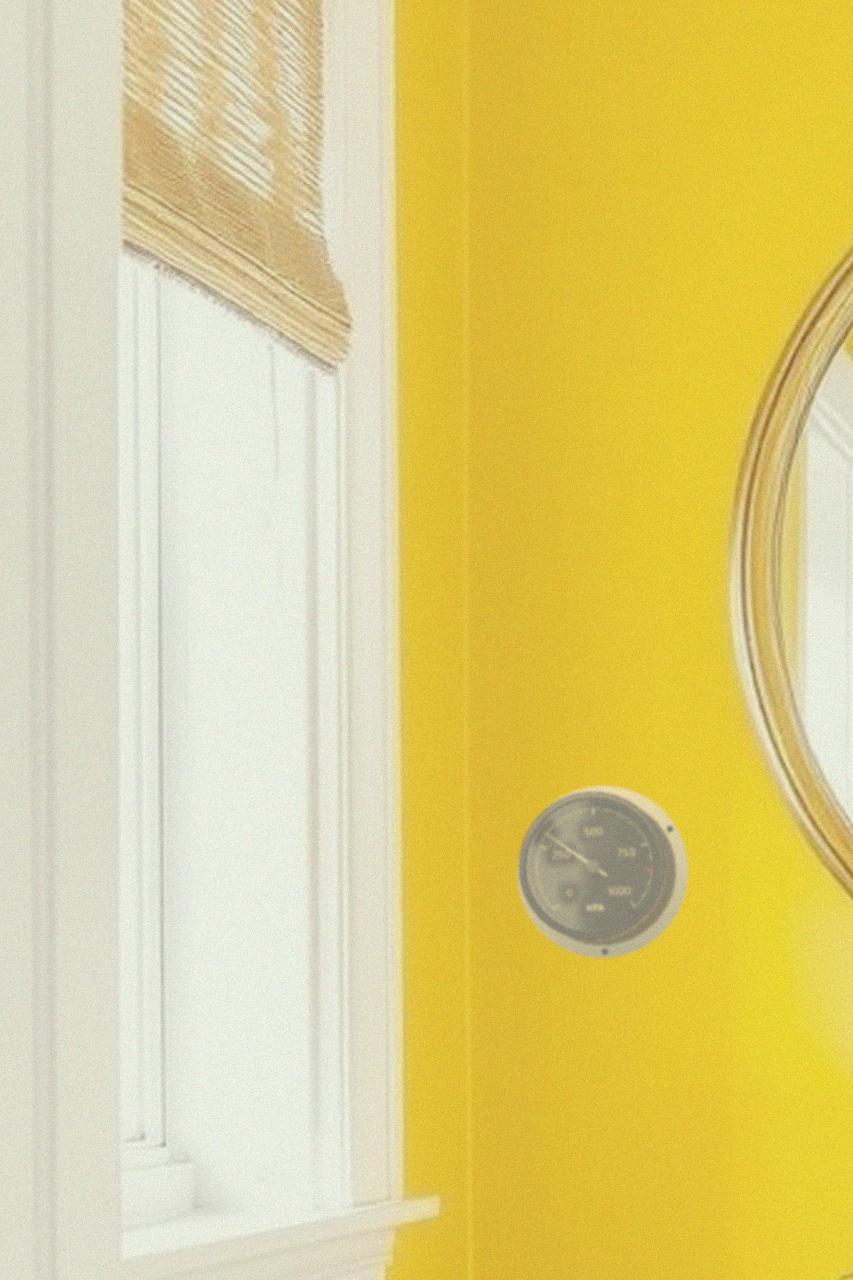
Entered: 300 kPa
